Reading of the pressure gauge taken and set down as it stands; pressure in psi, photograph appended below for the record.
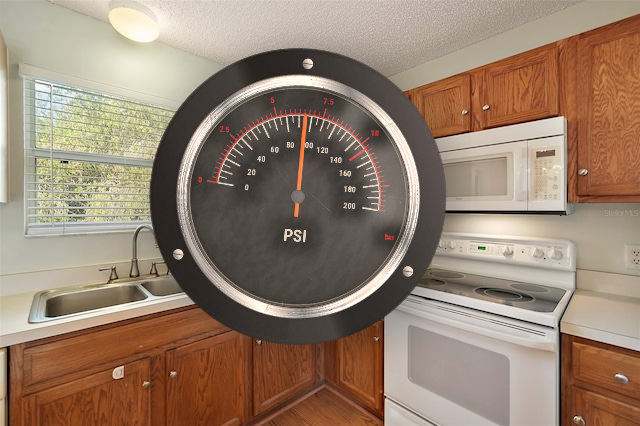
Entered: 95 psi
